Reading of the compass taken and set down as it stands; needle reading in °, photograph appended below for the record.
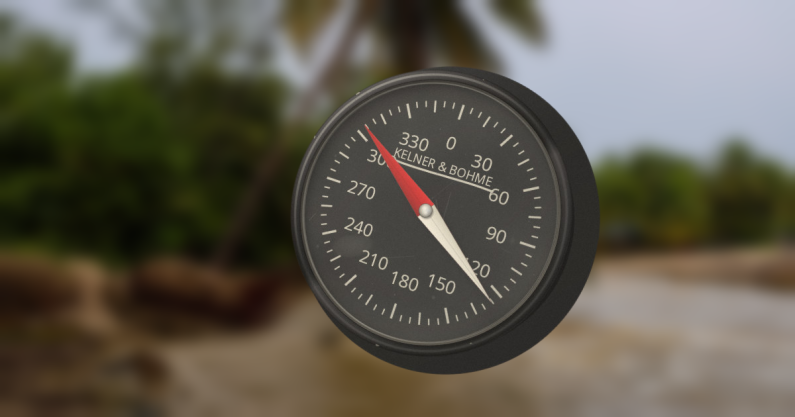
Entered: 305 °
